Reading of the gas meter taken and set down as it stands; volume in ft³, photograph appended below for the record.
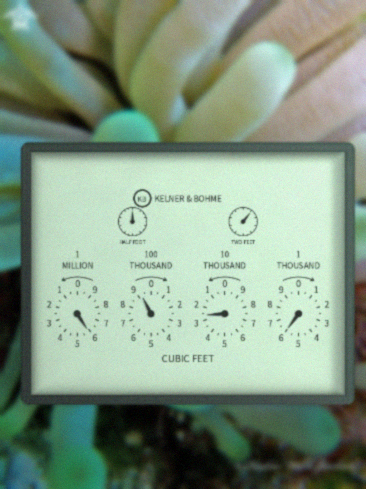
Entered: 592600 ft³
